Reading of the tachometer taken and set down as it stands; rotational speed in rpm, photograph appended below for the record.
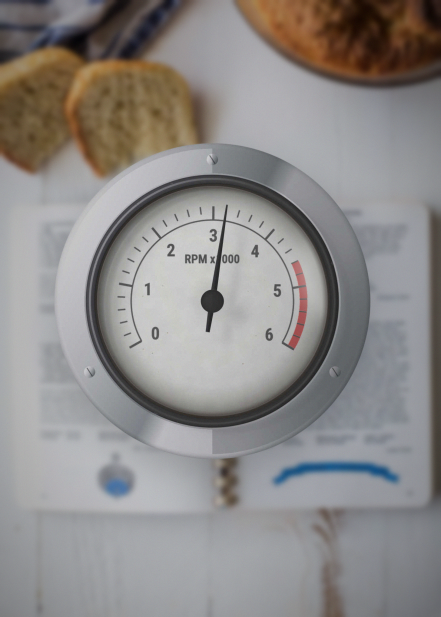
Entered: 3200 rpm
